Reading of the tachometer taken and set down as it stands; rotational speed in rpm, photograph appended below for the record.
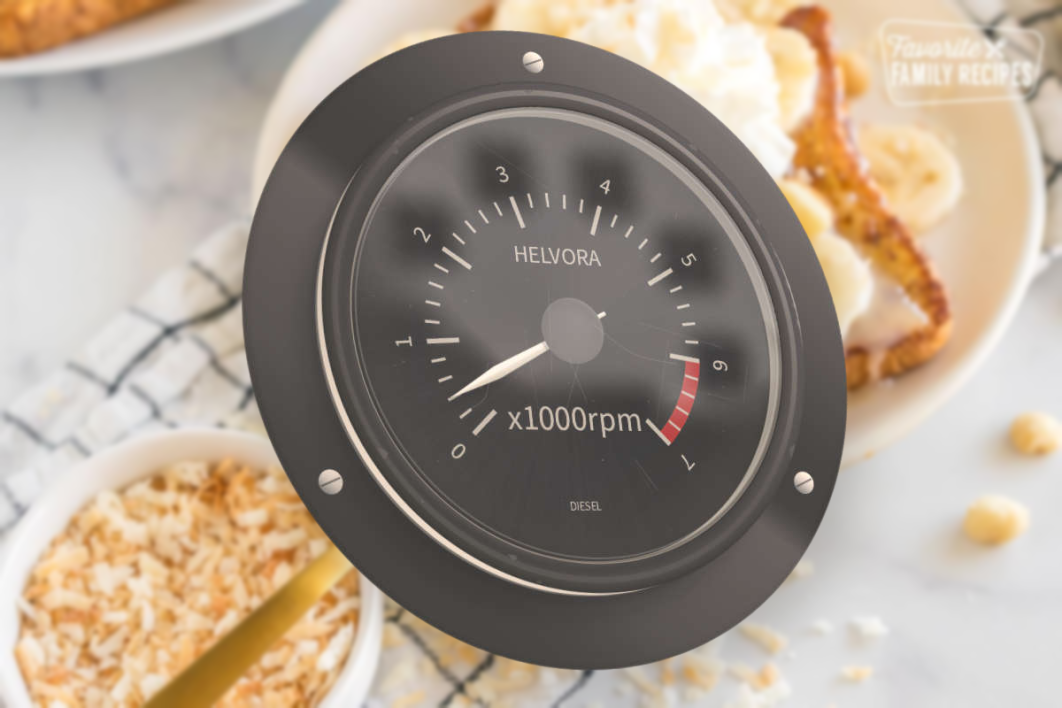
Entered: 400 rpm
